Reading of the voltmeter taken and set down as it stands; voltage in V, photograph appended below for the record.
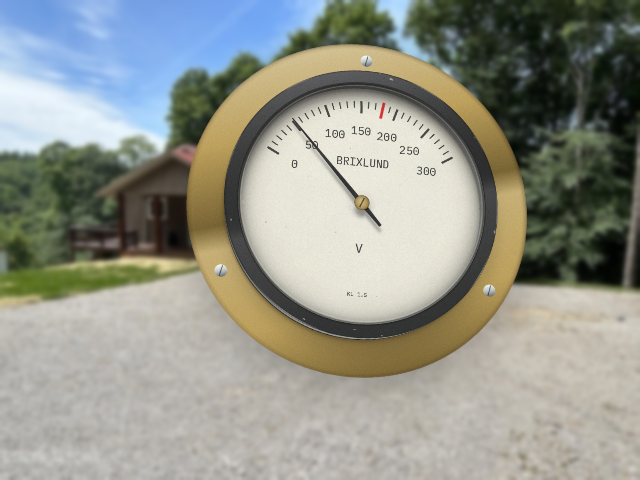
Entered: 50 V
